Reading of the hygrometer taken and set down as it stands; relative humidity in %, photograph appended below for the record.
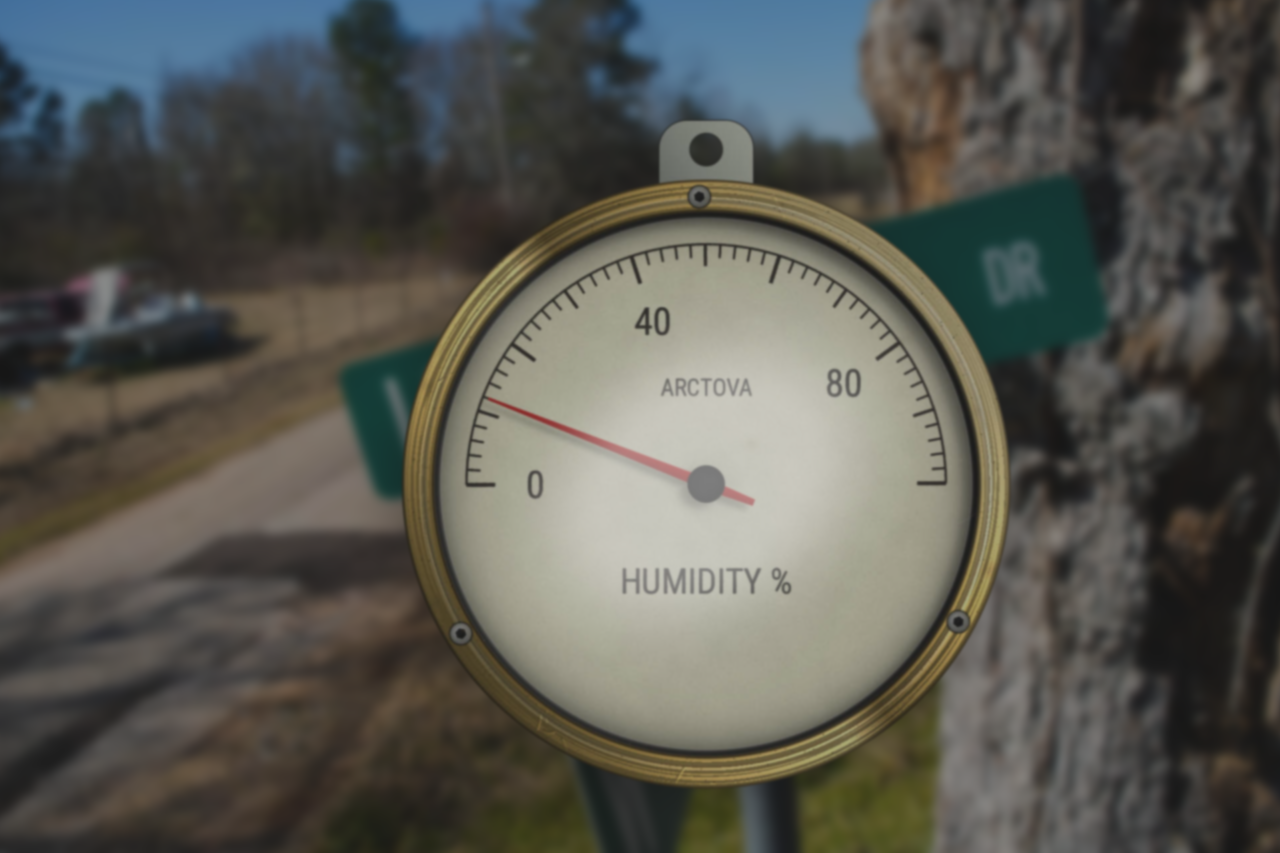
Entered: 12 %
